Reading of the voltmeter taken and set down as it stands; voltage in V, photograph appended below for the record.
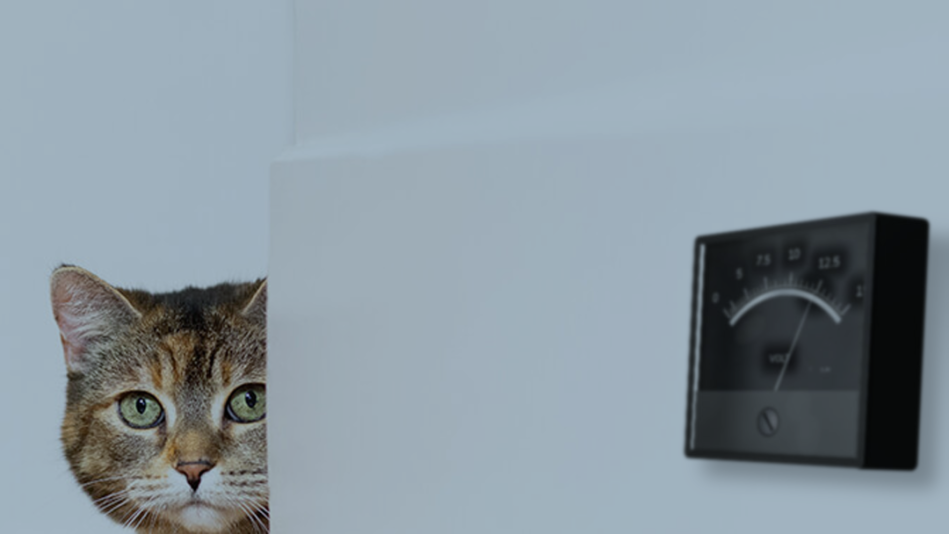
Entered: 12.5 V
